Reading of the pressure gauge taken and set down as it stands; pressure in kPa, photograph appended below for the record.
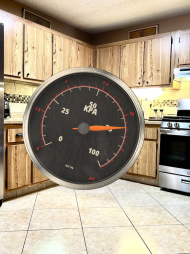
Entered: 75 kPa
